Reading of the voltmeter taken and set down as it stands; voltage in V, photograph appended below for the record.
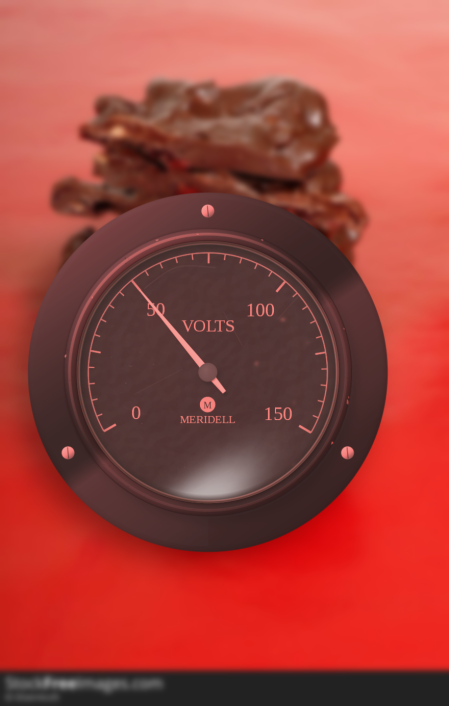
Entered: 50 V
